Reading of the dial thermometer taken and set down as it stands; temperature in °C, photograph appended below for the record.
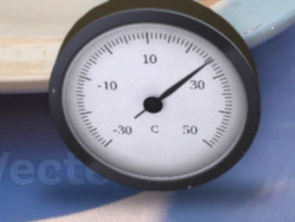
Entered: 25 °C
